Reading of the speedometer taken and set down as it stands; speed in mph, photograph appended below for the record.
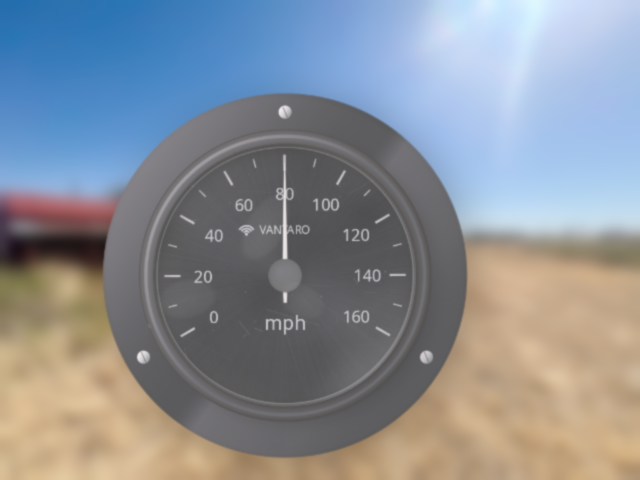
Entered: 80 mph
